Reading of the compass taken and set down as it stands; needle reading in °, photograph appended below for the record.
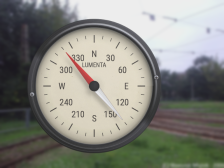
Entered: 320 °
